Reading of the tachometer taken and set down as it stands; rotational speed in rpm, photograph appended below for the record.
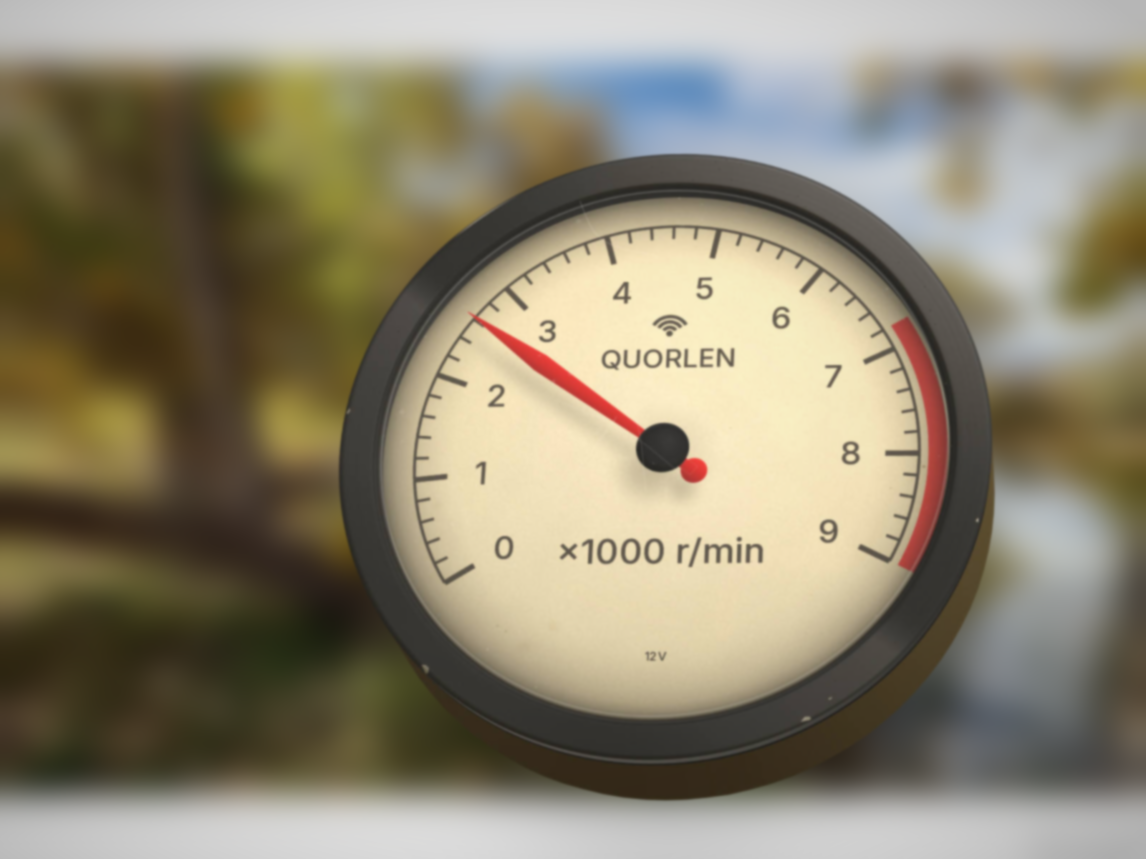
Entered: 2600 rpm
